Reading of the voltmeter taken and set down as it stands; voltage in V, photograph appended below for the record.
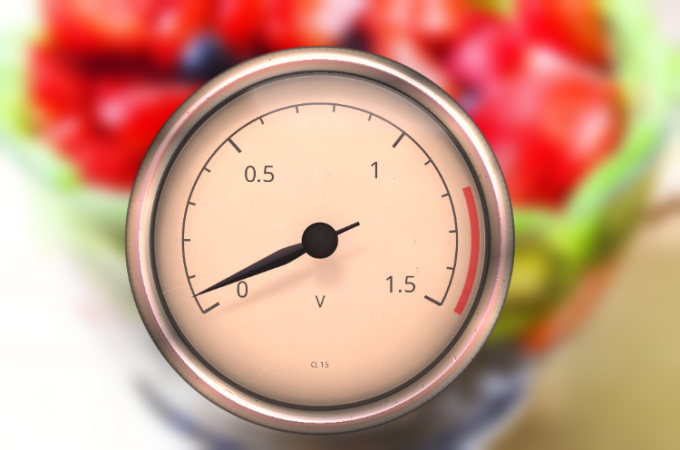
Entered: 0.05 V
